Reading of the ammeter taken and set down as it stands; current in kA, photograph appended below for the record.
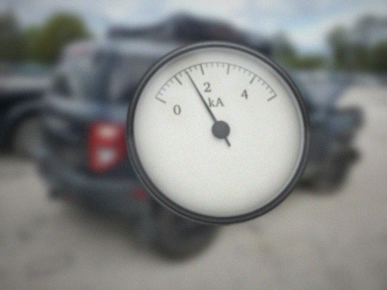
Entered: 1.4 kA
